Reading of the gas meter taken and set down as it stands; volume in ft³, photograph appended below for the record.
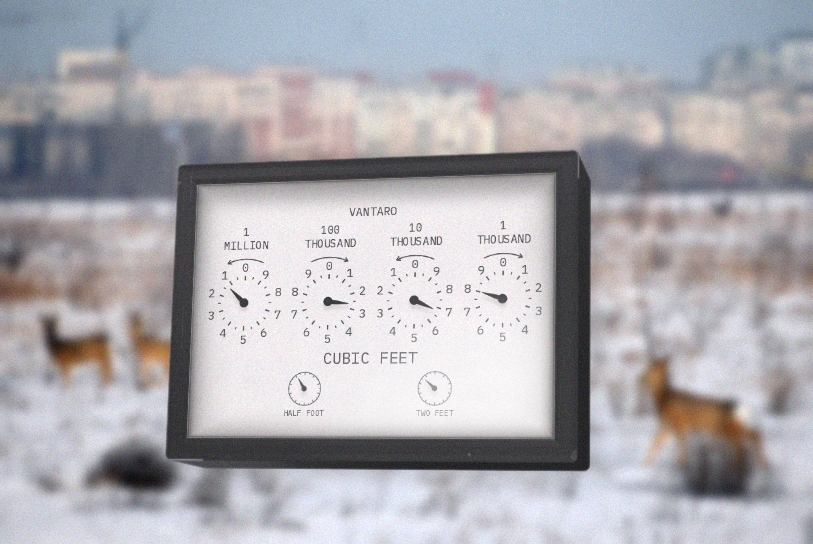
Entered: 126800 ft³
